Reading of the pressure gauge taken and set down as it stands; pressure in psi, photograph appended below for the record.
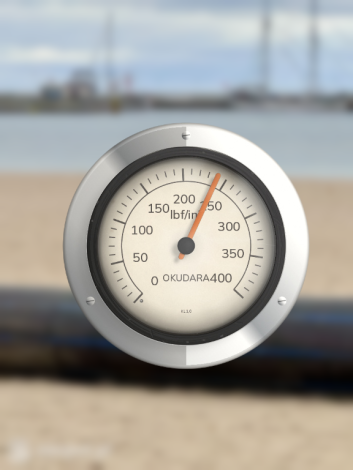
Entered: 240 psi
